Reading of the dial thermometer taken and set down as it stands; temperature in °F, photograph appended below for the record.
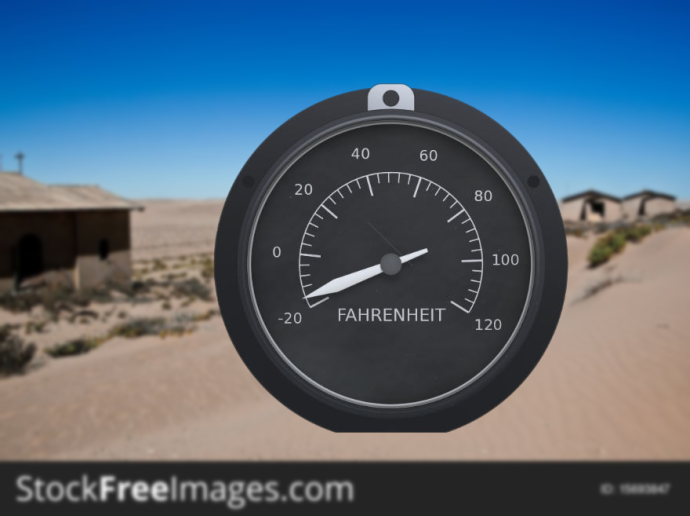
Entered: -16 °F
